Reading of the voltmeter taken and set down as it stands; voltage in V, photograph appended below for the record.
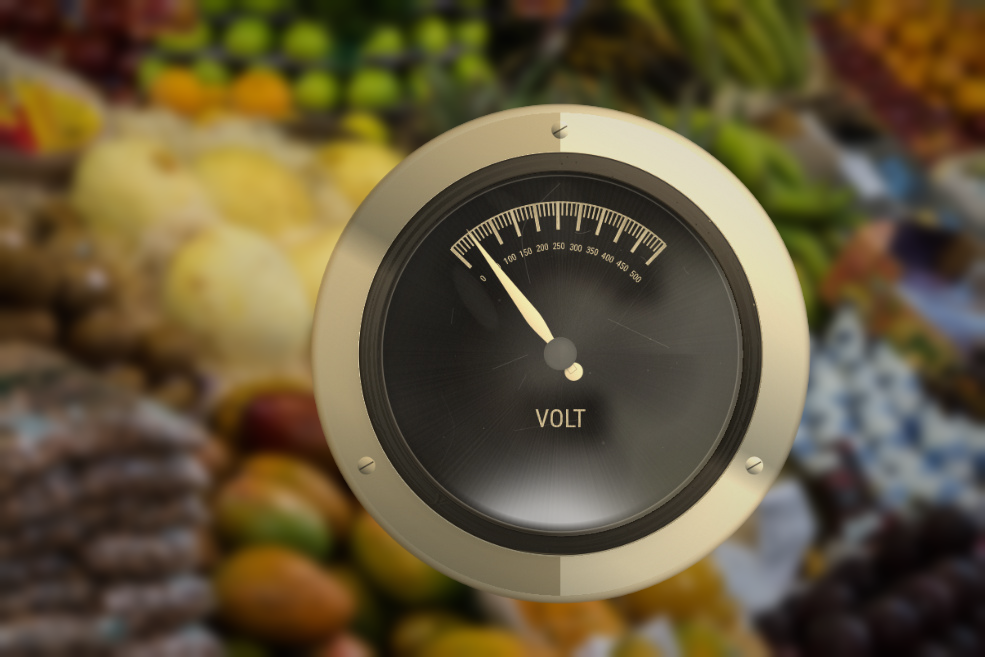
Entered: 50 V
